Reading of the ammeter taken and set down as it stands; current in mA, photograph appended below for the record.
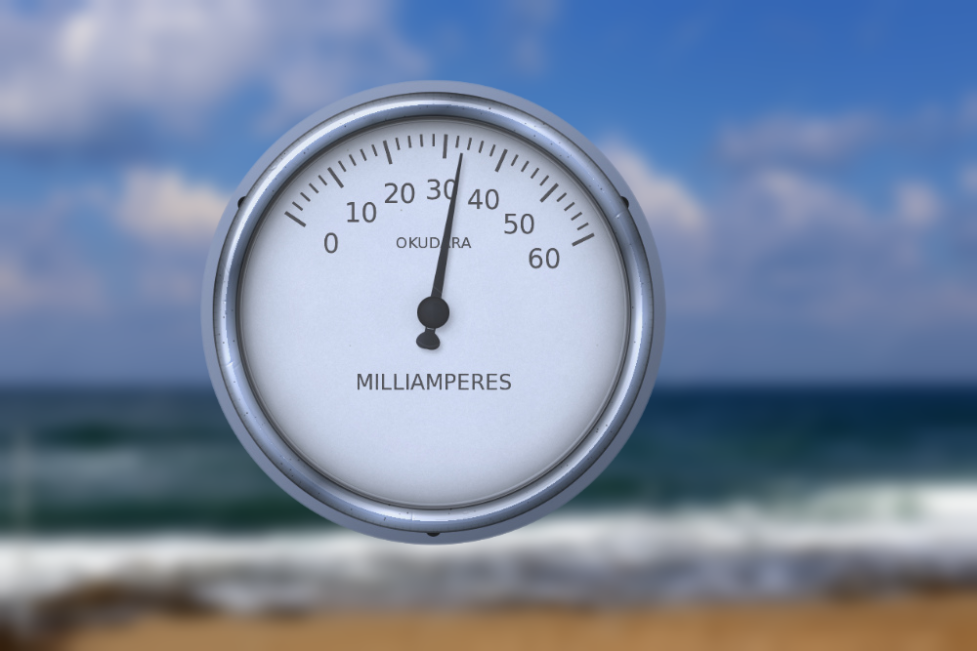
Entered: 33 mA
